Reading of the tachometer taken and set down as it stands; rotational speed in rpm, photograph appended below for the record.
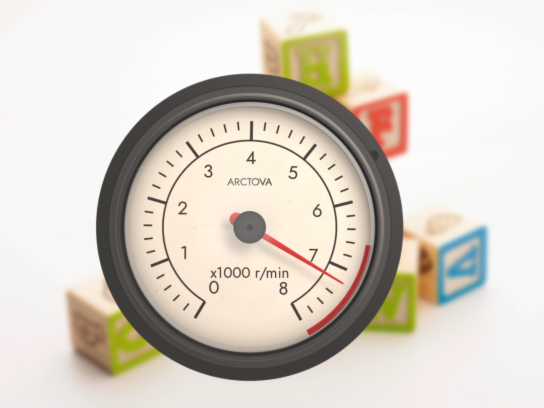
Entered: 7200 rpm
